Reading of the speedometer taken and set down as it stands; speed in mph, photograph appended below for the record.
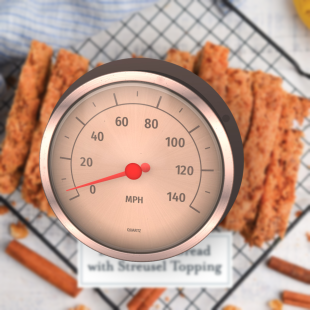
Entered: 5 mph
